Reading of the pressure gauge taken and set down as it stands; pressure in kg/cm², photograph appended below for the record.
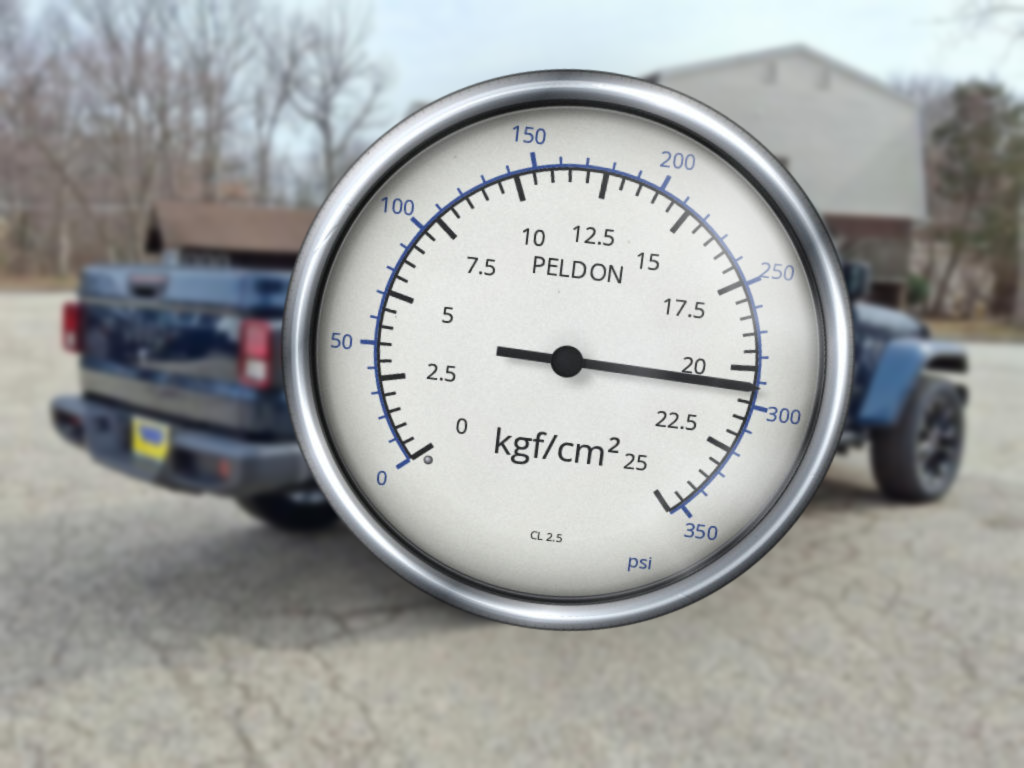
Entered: 20.5 kg/cm²
